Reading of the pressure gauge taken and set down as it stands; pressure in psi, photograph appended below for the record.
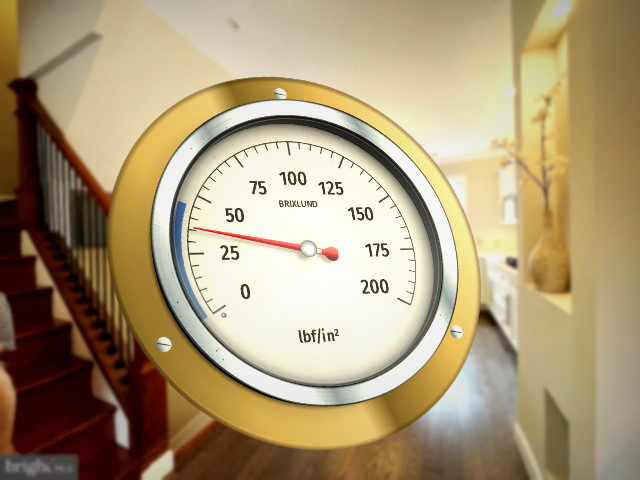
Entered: 35 psi
